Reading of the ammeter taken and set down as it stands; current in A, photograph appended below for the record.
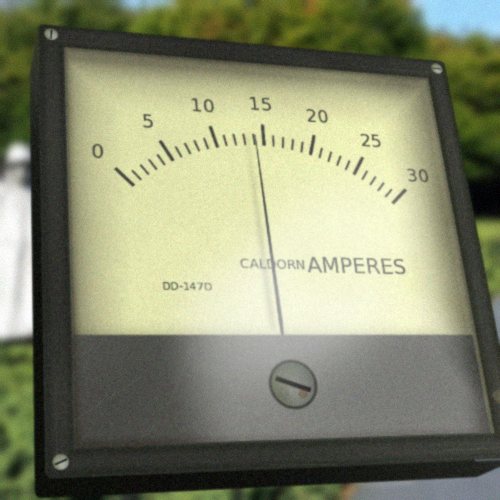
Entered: 14 A
